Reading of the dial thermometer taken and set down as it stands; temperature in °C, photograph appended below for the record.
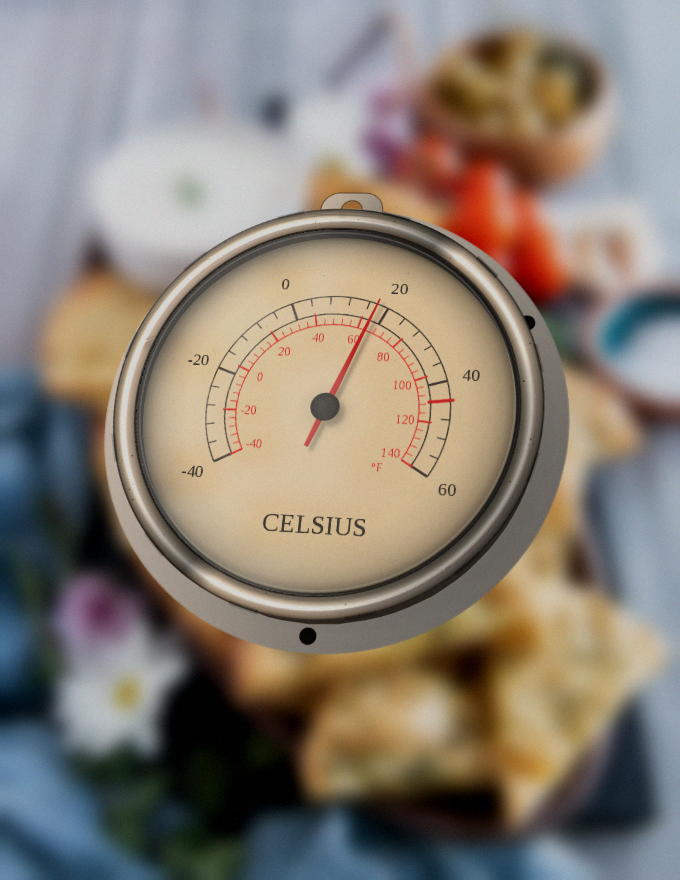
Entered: 18 °C
